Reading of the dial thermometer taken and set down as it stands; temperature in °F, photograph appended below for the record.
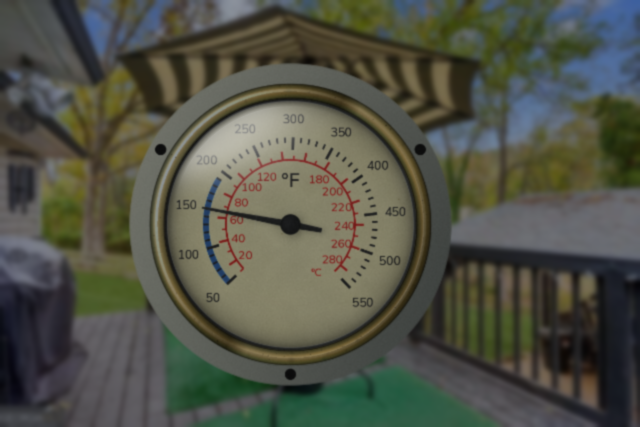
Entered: 150 °F
